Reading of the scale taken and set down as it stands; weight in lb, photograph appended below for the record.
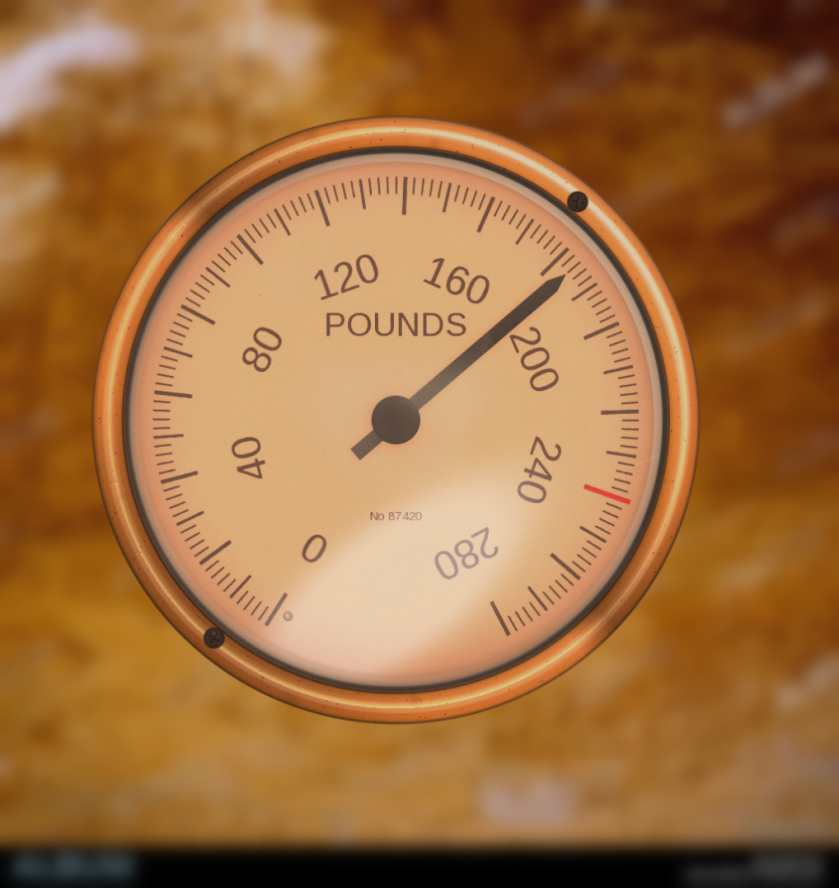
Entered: 184 lb
